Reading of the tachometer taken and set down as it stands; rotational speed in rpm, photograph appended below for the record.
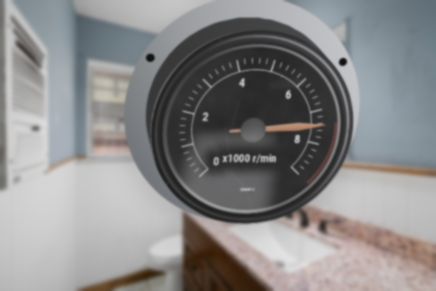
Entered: 7400 rpm
